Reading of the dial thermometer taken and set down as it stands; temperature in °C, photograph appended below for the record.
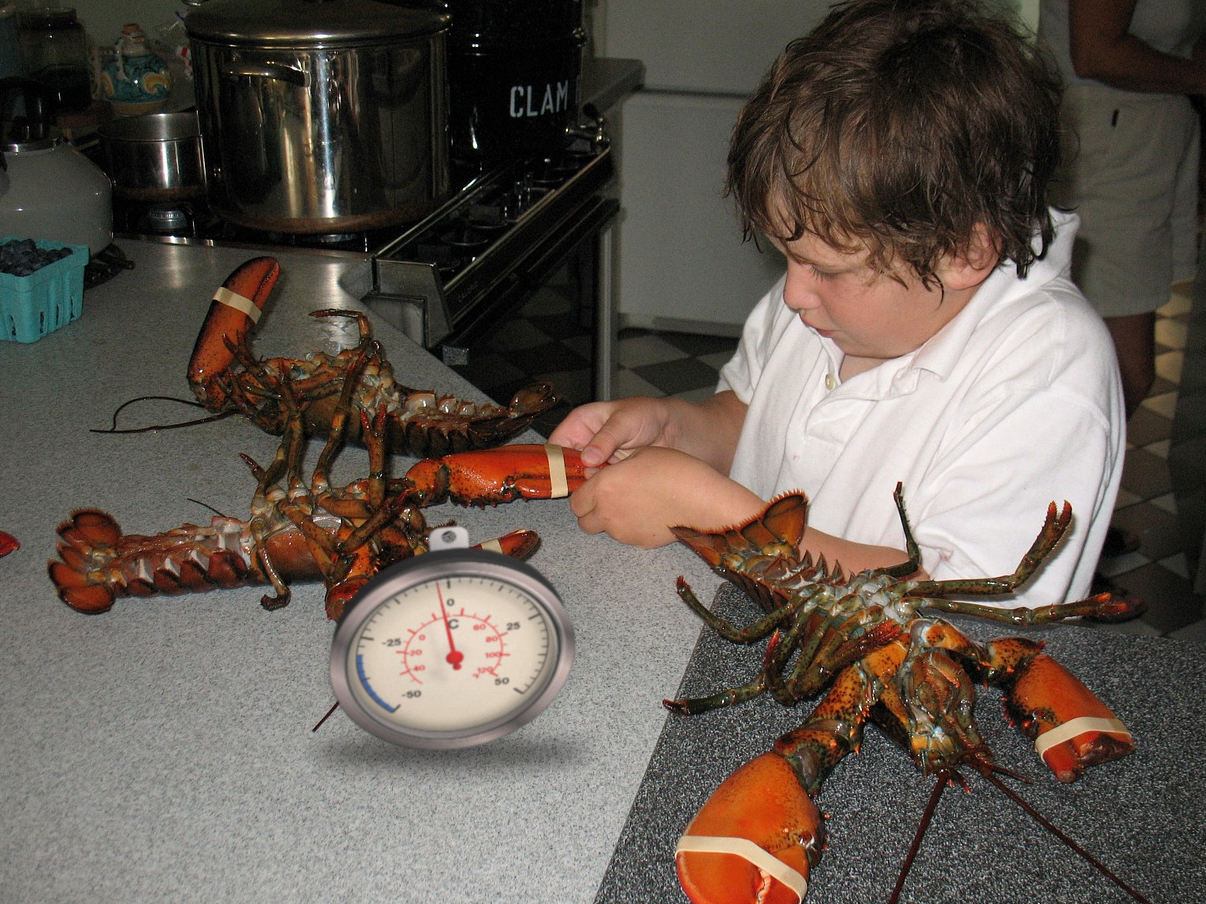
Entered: -2.5 °C
